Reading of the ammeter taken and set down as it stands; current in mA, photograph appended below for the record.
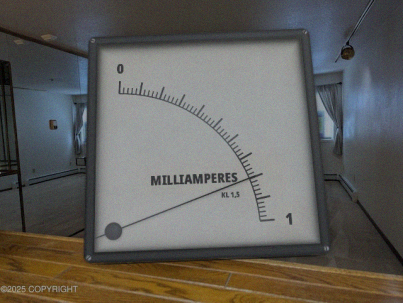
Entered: 0.8 mA
